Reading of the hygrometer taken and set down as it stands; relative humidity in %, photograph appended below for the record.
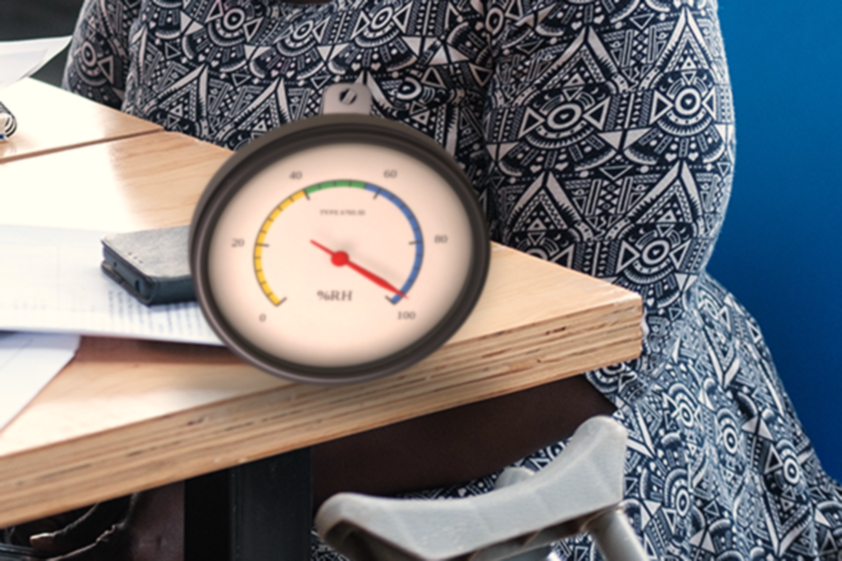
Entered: 96 %
